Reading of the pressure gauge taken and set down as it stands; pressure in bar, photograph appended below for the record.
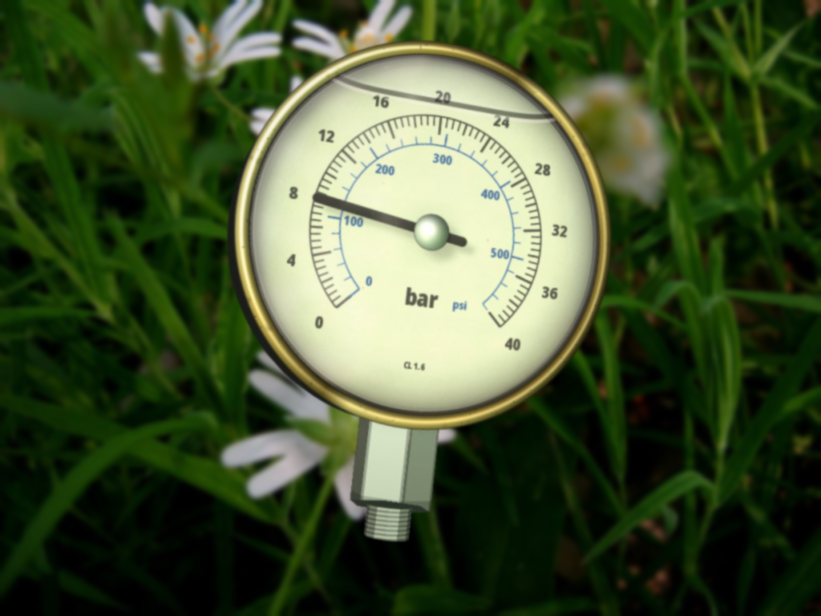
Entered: 8 bar
